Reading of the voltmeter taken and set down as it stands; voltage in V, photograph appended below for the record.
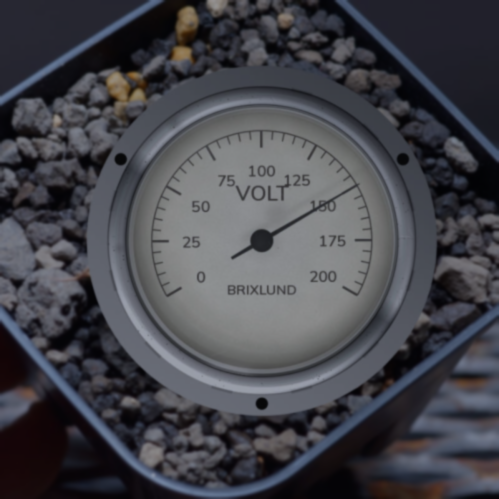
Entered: 150 V
